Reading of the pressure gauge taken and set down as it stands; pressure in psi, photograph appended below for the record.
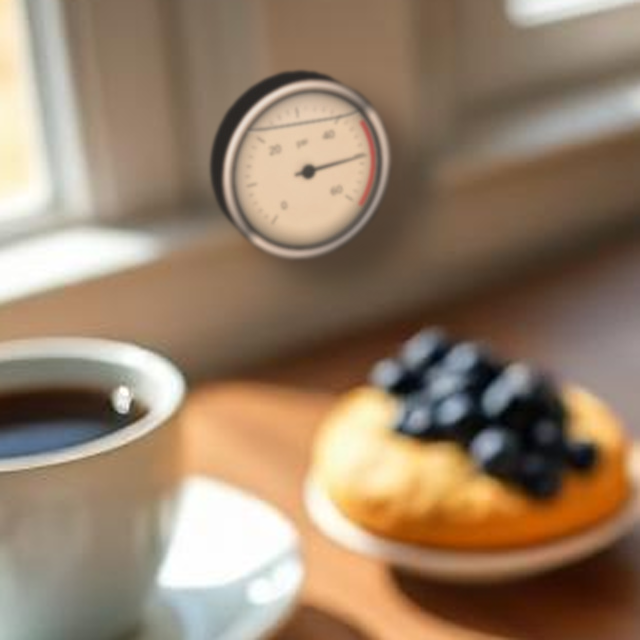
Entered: 50 psi
